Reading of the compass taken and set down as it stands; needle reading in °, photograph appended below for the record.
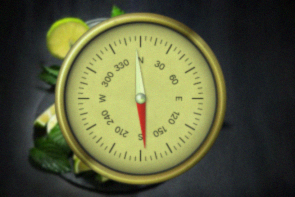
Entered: 175 °
